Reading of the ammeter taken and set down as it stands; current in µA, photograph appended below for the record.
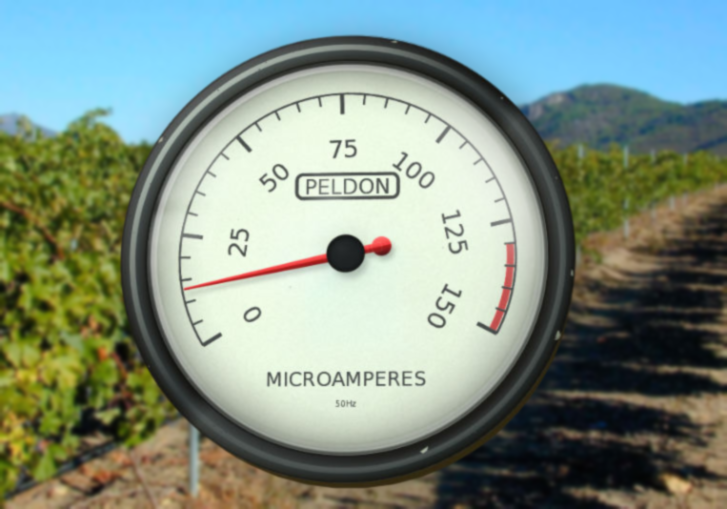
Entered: 12.5 µA
